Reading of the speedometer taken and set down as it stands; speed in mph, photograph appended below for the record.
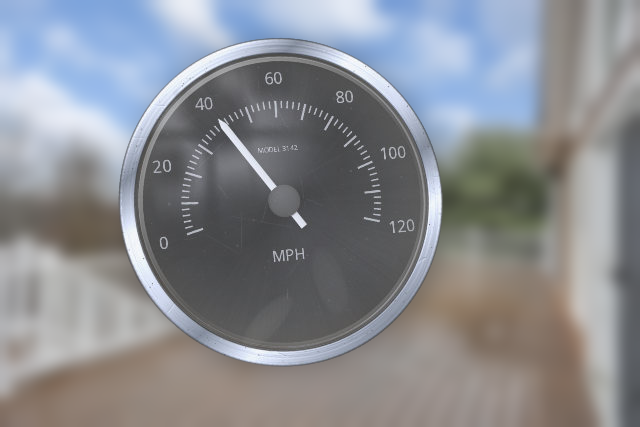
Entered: 40 mph
